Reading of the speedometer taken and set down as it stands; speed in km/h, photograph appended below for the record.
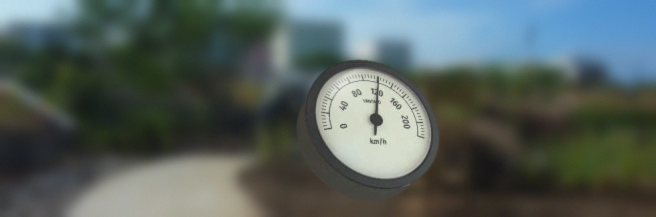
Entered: 120 km/h
